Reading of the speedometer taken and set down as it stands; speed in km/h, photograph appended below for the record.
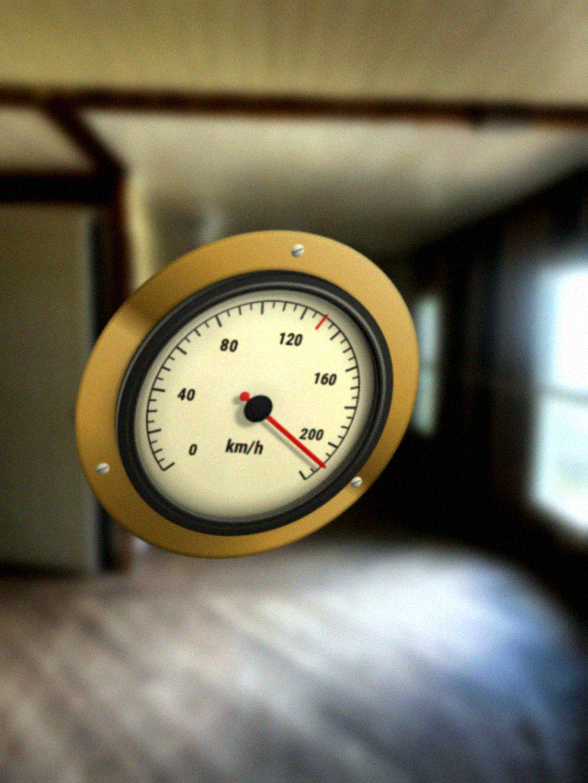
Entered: 210 km/h
